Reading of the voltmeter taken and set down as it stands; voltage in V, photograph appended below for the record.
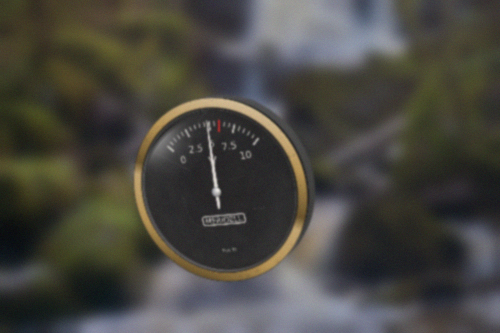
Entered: 5 V
